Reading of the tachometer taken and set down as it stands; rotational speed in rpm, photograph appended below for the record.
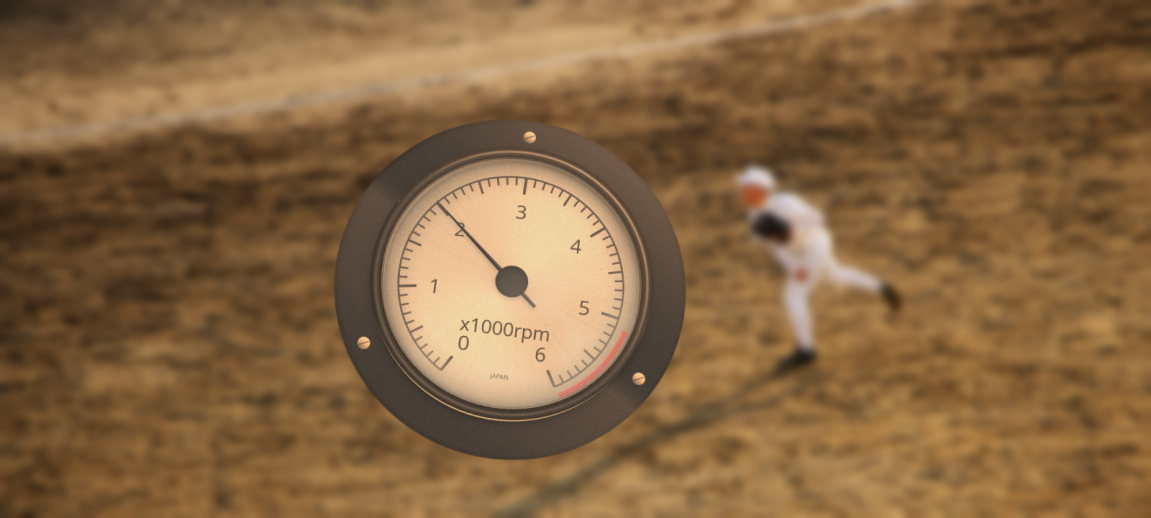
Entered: 2000 rpm
